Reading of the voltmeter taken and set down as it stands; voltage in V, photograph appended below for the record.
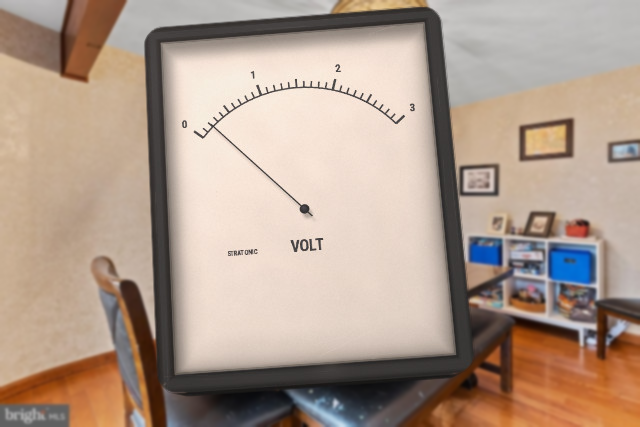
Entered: 0.2 V
